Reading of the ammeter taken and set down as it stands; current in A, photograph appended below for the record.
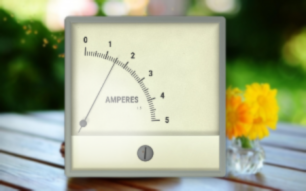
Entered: 1.5 A
